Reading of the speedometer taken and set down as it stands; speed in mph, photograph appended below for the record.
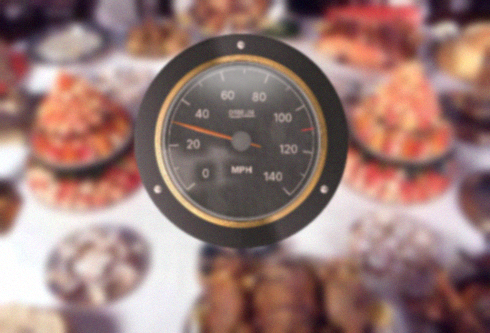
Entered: 30 mph
